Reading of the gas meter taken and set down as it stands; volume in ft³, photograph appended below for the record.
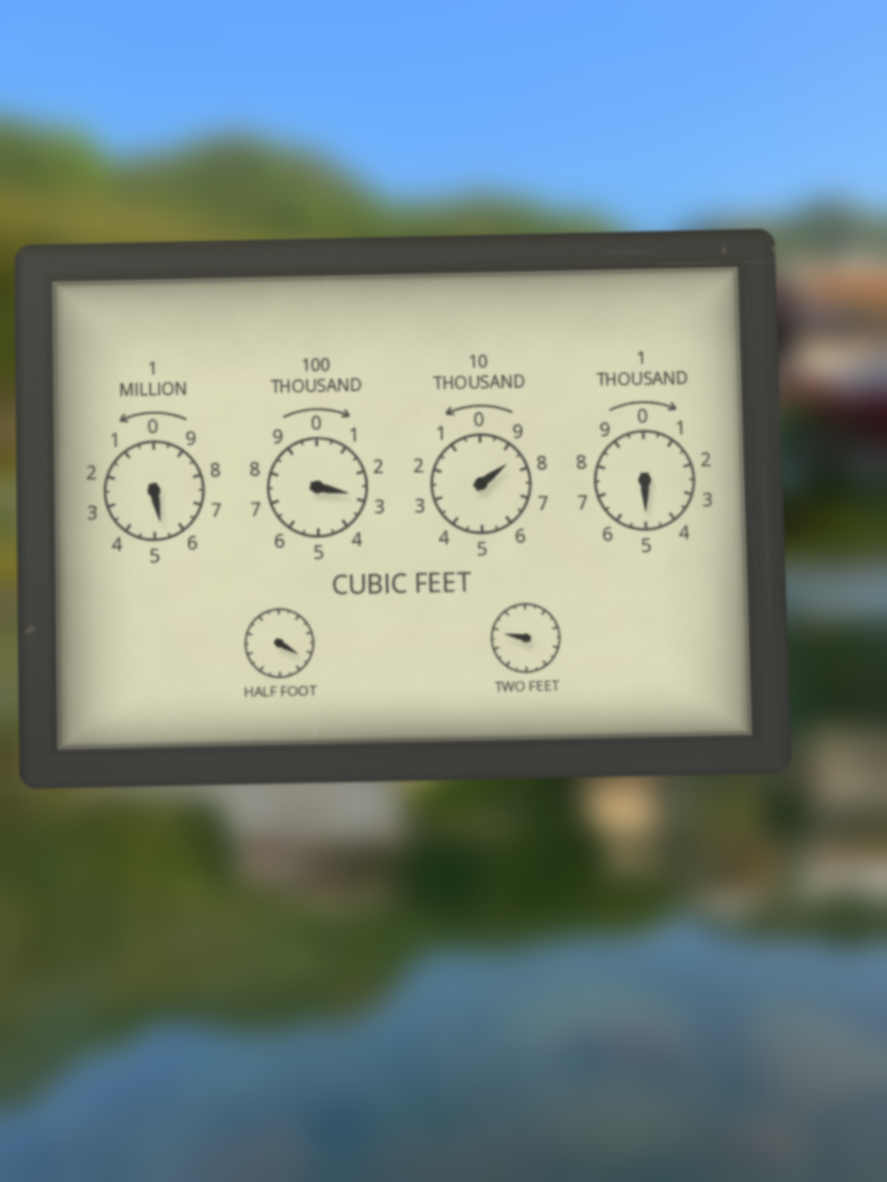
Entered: 528500 ft³
